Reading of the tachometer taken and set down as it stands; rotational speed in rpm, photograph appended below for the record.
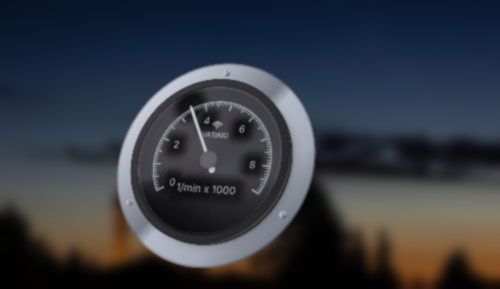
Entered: 3500 rpm
